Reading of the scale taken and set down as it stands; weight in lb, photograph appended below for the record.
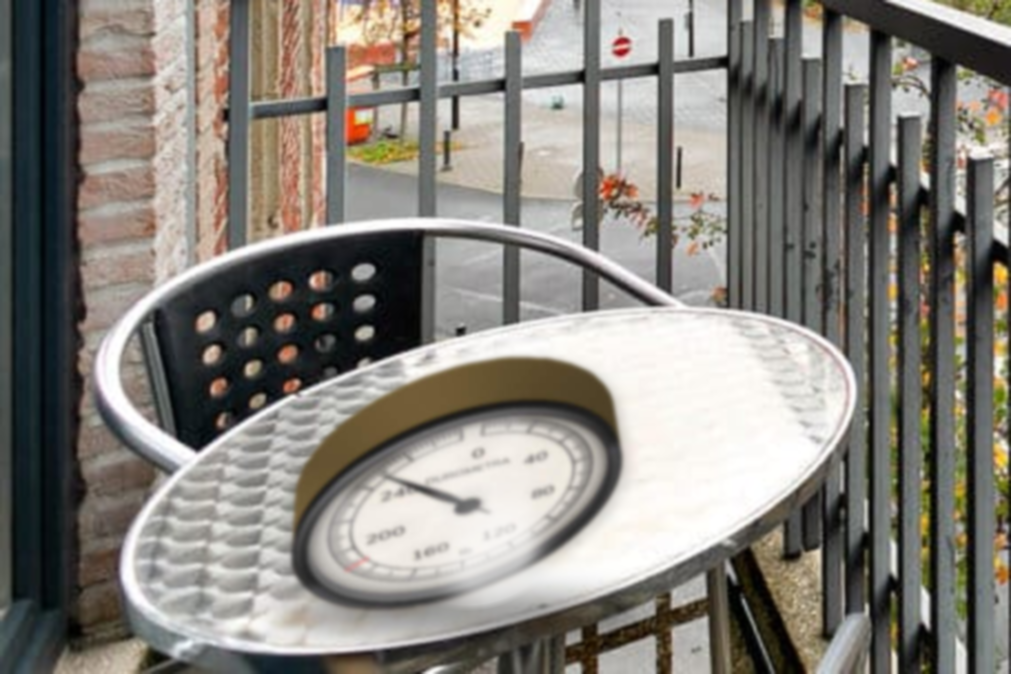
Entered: 250 lb
